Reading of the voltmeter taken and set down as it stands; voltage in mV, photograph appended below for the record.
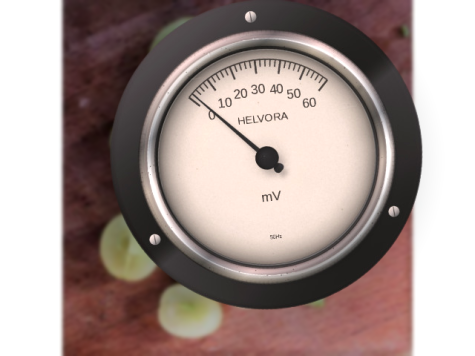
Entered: 2 mV
